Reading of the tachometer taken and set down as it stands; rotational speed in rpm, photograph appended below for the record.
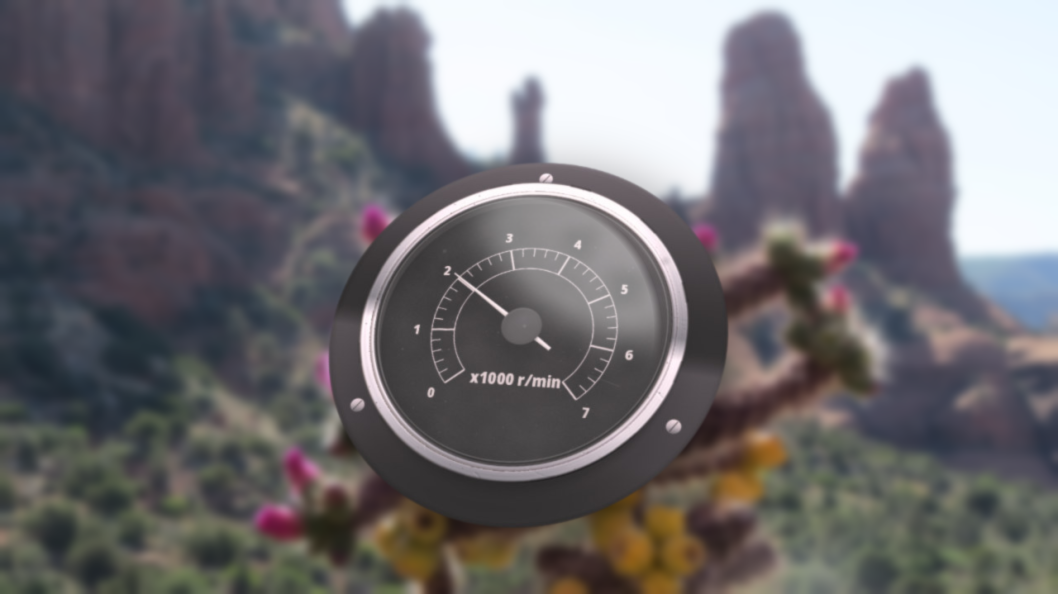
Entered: 2000 rpm
